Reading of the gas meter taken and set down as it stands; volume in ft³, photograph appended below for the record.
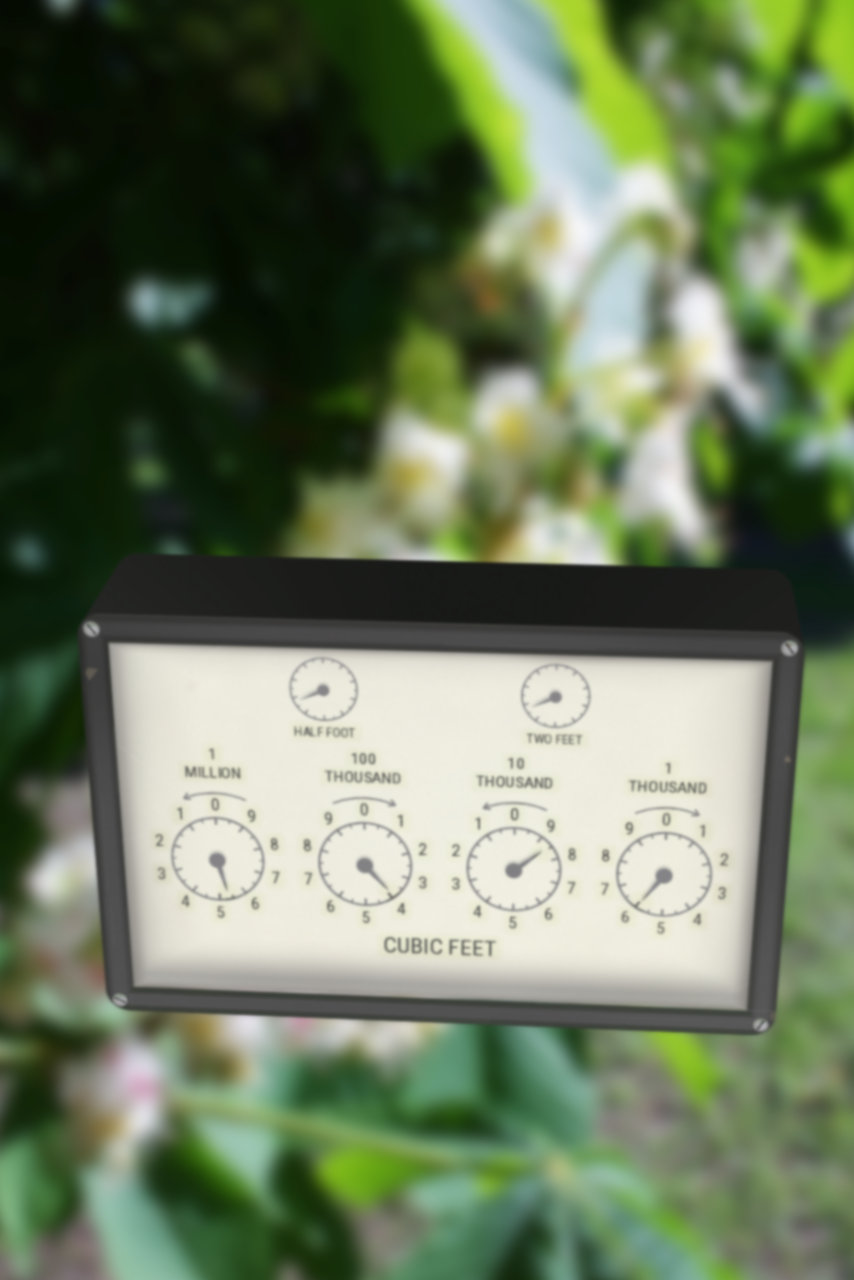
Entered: 538600 ft³
